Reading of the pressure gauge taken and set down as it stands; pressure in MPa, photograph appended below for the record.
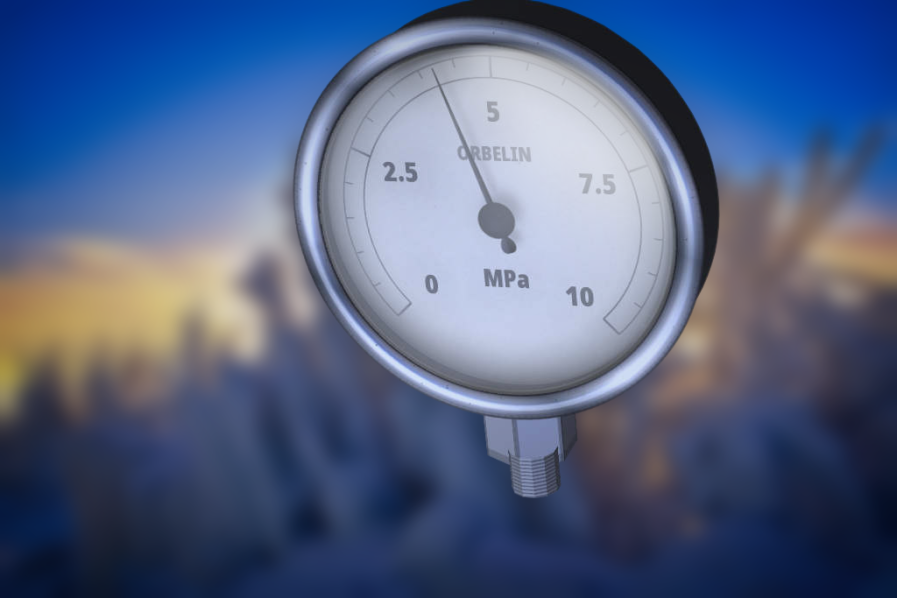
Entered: 4.25 MPa
